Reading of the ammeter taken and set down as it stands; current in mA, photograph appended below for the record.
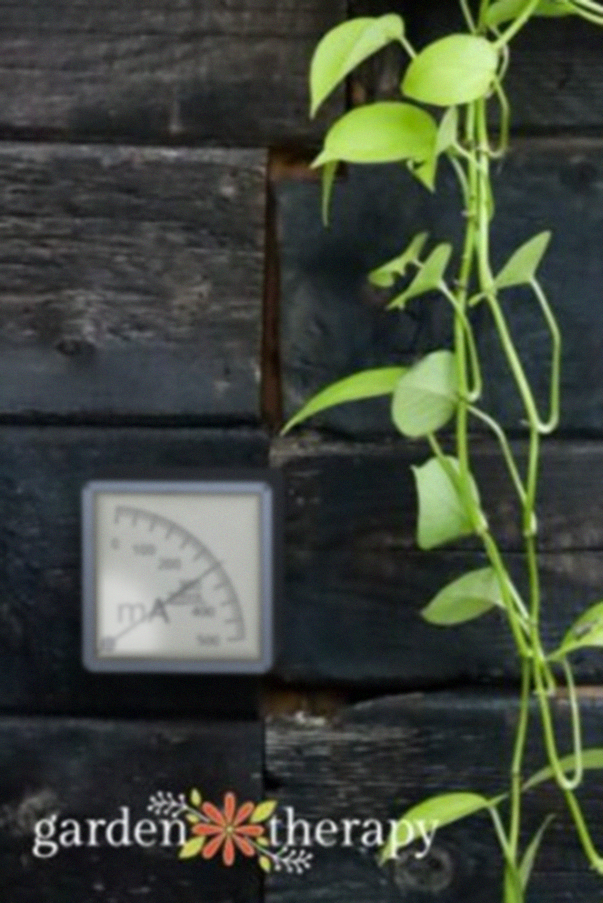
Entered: 300 mA
